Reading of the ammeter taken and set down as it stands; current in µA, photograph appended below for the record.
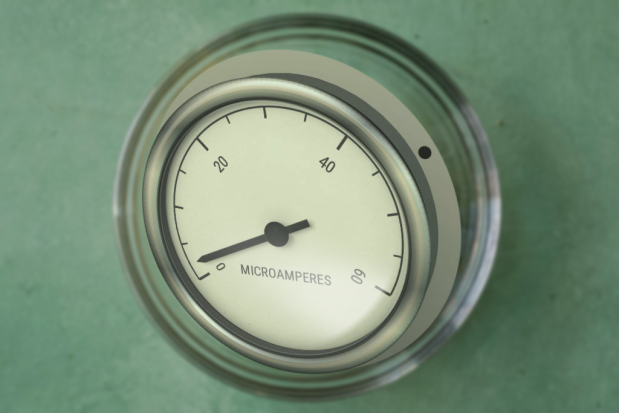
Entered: 2.5 µA
